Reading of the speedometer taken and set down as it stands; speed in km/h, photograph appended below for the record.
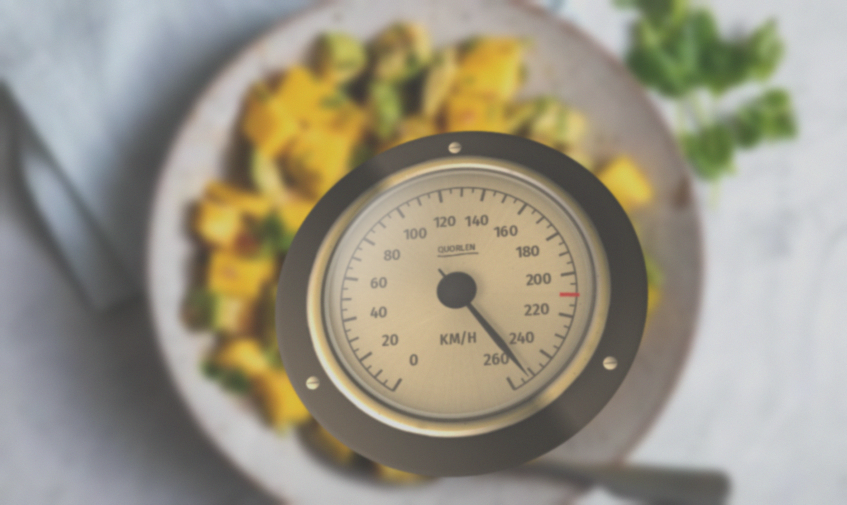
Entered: 252.5 km/h
